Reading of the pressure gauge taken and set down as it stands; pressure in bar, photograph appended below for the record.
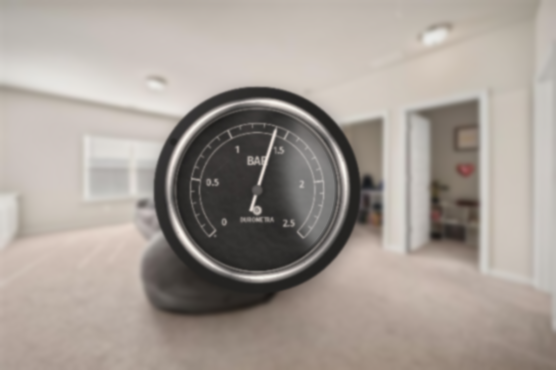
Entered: 1.4 bar
